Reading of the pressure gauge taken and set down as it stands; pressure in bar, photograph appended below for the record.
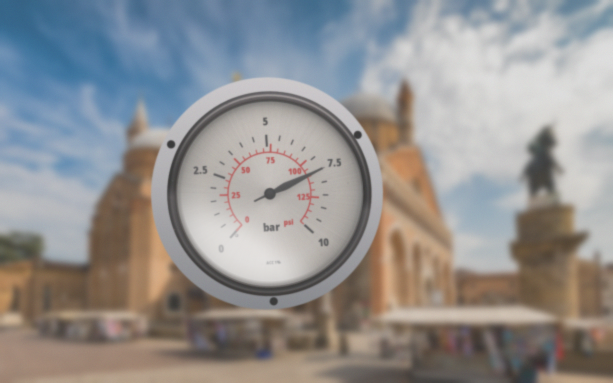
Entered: 7.5 bar
